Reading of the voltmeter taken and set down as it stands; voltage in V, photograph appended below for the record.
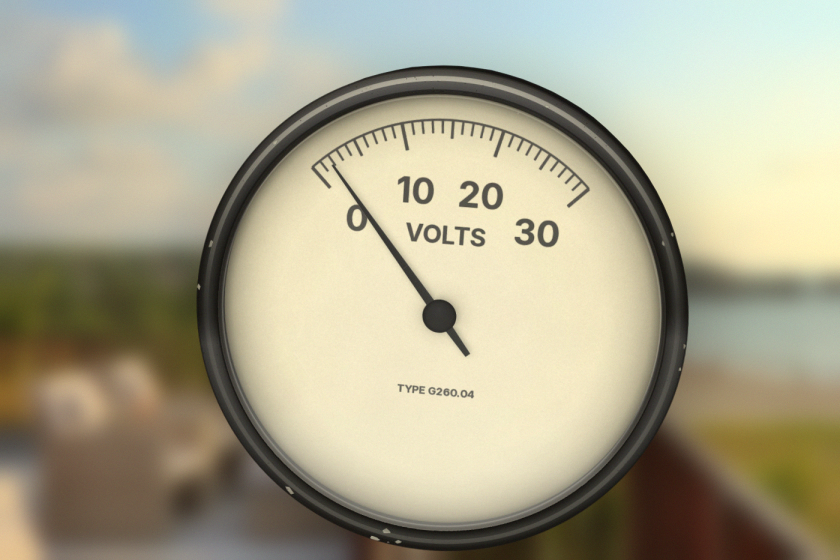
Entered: 2 V
